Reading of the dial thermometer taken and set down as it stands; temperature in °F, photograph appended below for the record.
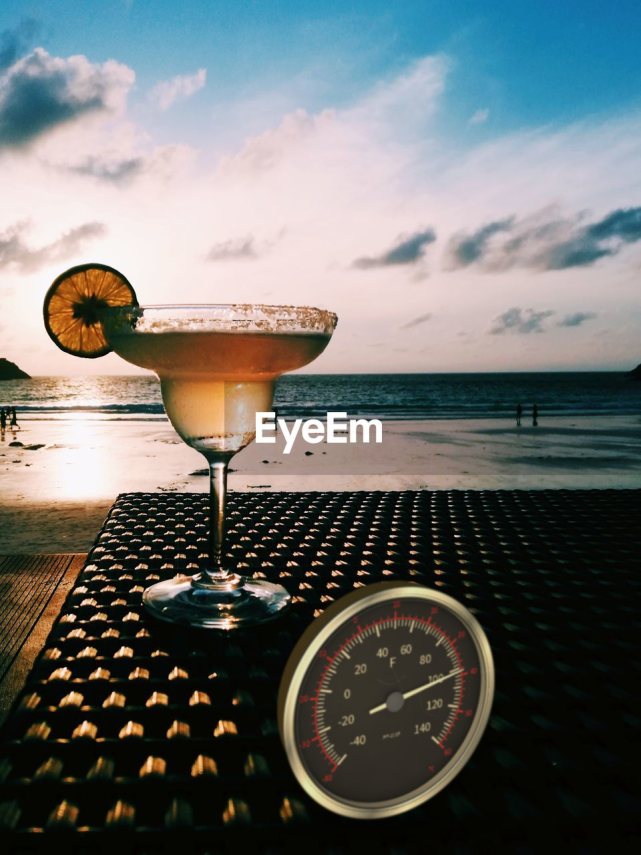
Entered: 100 °F
